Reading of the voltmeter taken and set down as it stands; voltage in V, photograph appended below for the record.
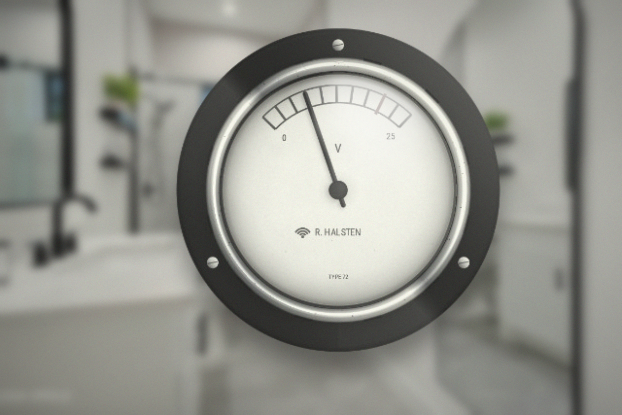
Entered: 7.5 V
